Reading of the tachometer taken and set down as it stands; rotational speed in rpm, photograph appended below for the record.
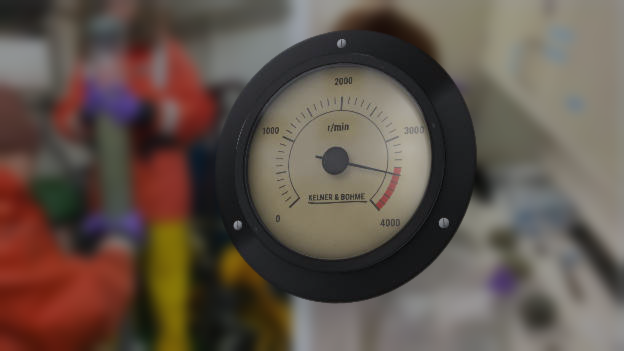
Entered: 3500 rpm
